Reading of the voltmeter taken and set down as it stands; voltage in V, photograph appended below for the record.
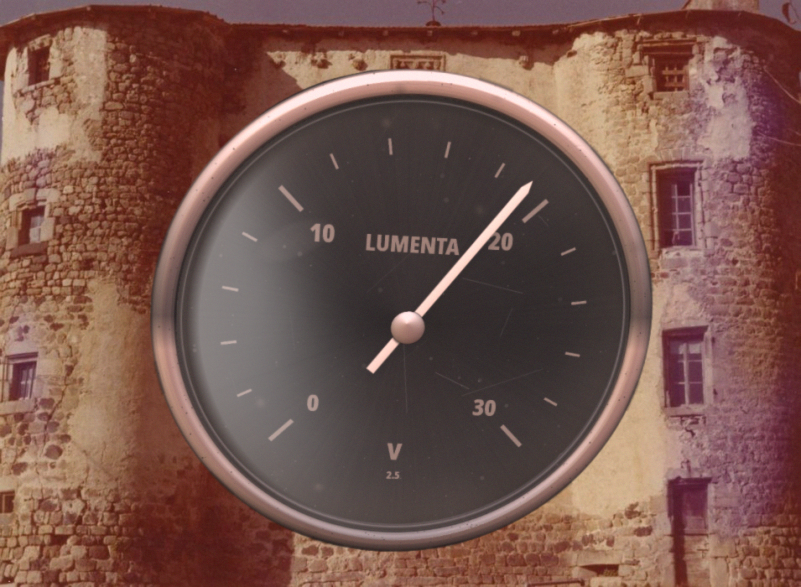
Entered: 19 V
